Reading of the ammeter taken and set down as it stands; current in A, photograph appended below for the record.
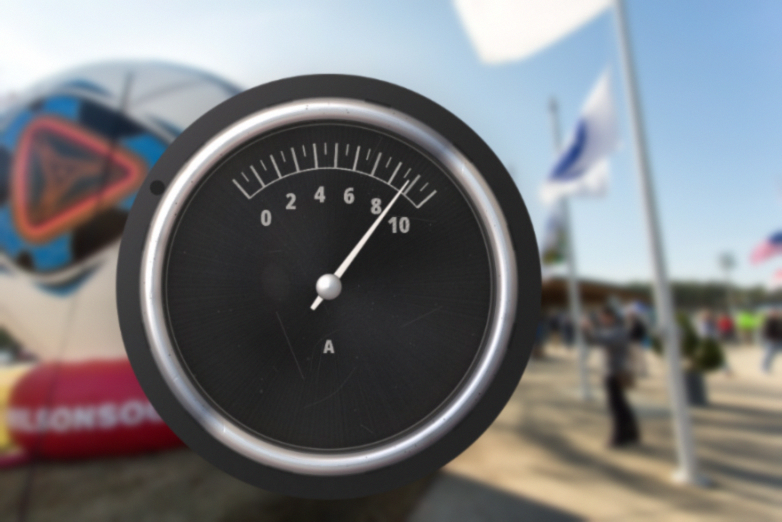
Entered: 8.75 A
